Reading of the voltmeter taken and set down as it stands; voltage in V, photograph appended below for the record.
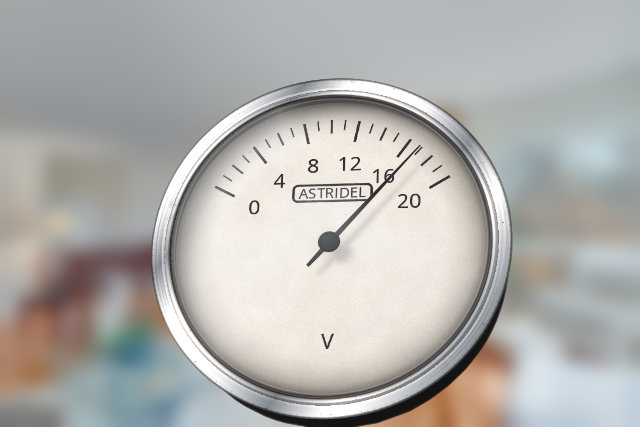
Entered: 17 V
